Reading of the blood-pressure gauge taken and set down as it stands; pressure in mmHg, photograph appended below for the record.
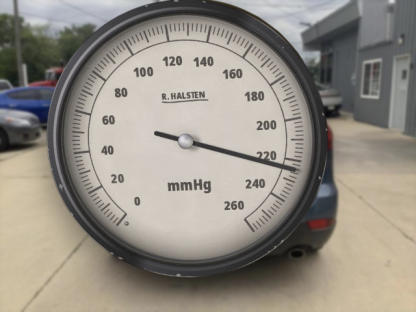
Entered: 224 mmHg
